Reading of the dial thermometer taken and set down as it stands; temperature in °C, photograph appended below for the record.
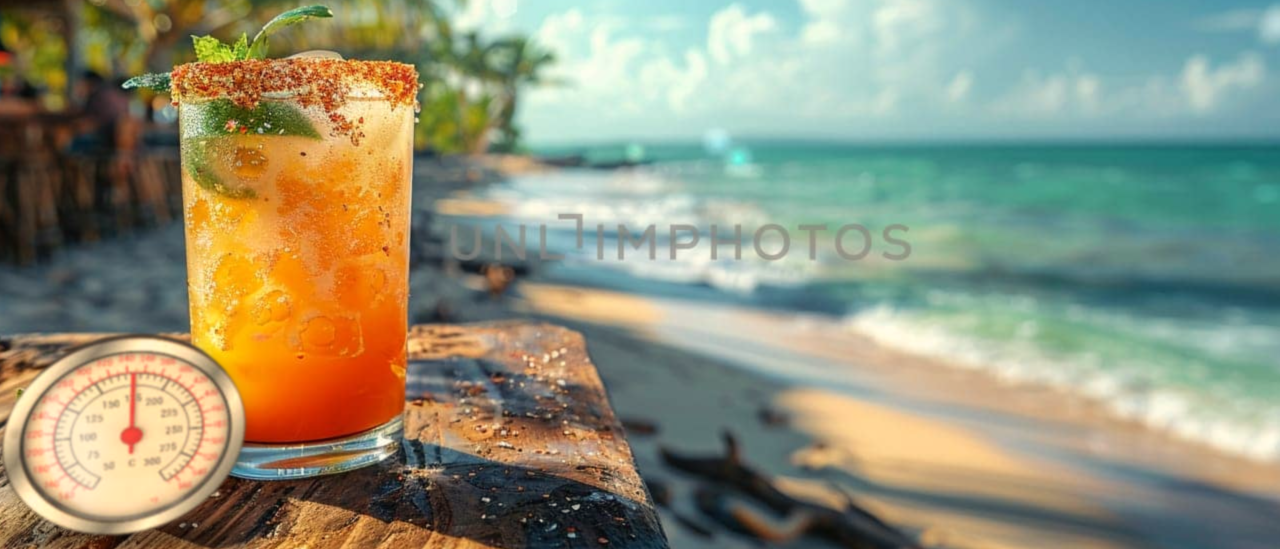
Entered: 175 °C
